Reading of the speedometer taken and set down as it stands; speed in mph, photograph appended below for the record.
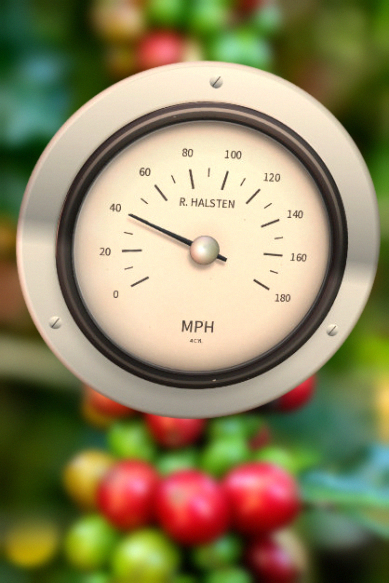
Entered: 40 mph
